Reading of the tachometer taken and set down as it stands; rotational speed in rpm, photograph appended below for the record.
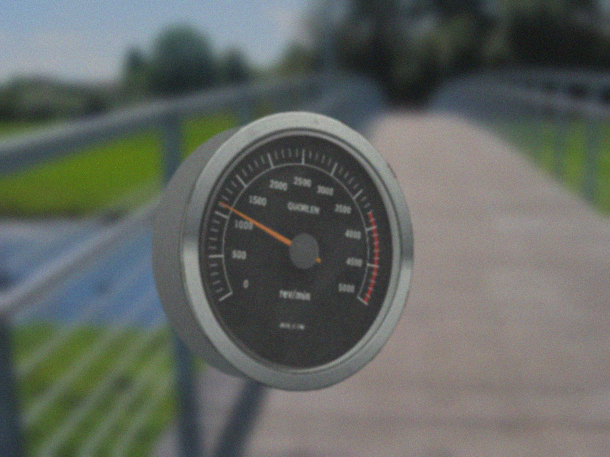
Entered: 1100 rpm
